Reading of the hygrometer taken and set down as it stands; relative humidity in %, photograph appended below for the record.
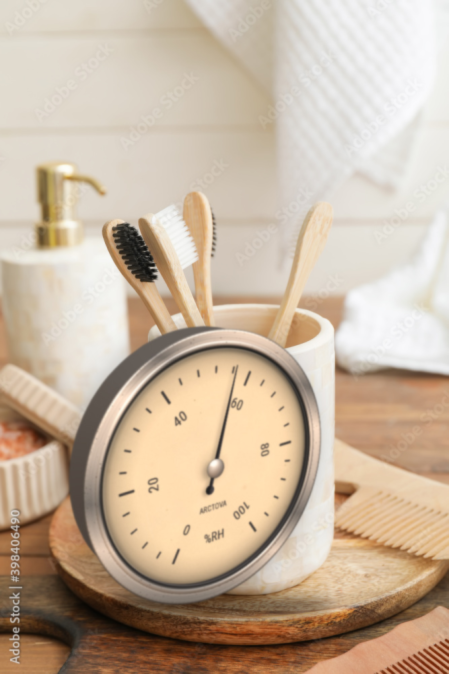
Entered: 56 %
